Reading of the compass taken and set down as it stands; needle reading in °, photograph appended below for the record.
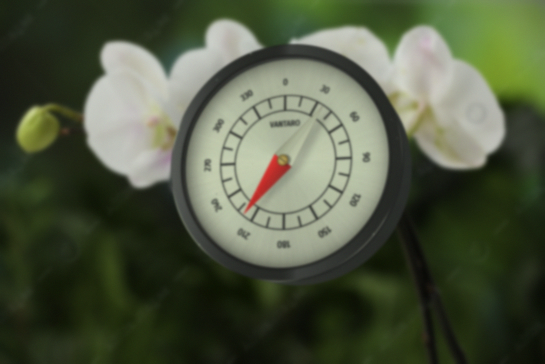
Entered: 217.5 °
